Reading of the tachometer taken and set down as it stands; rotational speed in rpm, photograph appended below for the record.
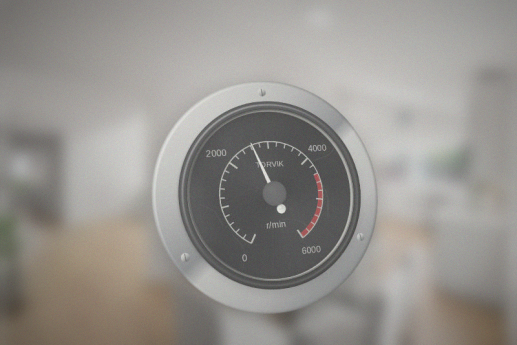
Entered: 2600 rpm
